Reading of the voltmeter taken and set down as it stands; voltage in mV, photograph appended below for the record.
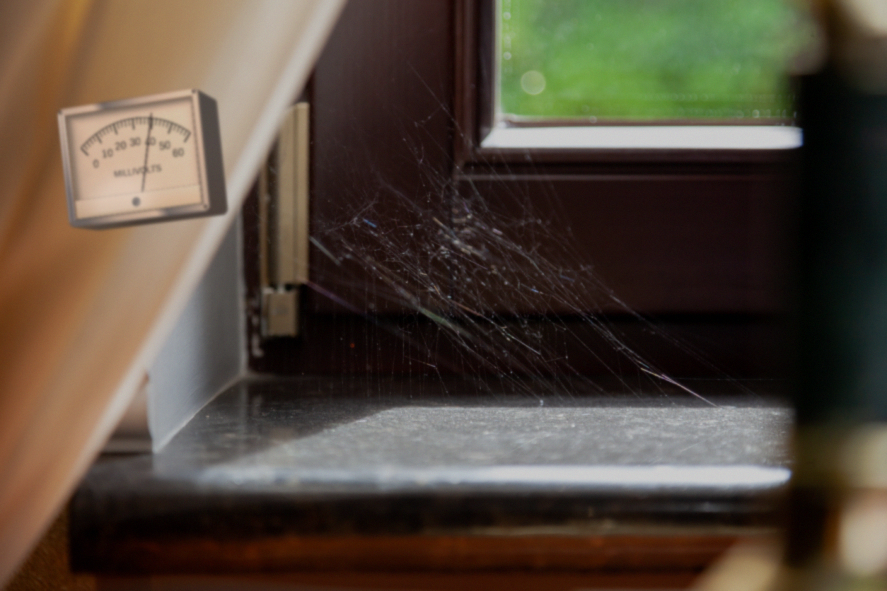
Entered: 40 mV
